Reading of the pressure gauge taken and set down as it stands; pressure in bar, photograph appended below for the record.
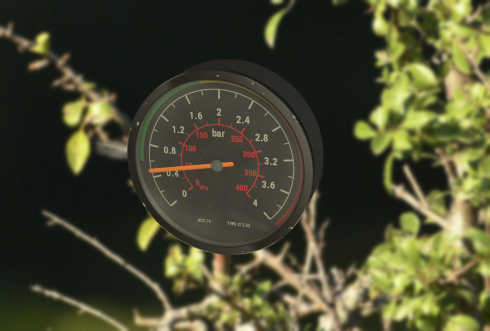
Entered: 0.5 bar
